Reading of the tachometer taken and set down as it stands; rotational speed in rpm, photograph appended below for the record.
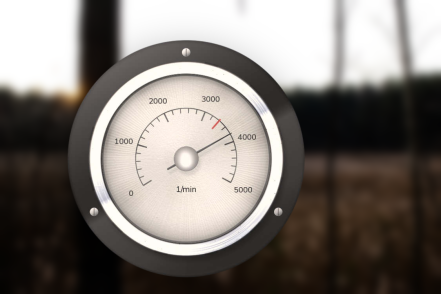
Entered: 3800 rpm
